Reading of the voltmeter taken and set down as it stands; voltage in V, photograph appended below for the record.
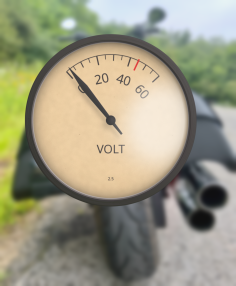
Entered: 2.5 V
